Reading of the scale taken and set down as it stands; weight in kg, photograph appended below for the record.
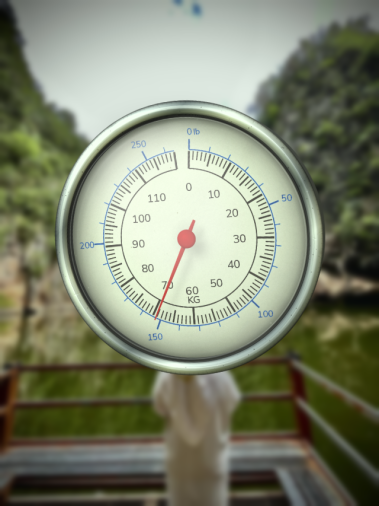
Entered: 69 kg
